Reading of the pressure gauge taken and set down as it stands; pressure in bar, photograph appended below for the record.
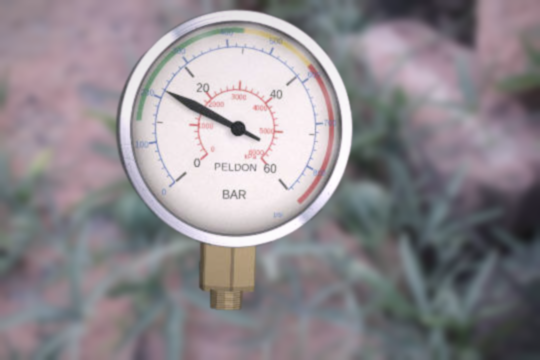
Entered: 15 bar
